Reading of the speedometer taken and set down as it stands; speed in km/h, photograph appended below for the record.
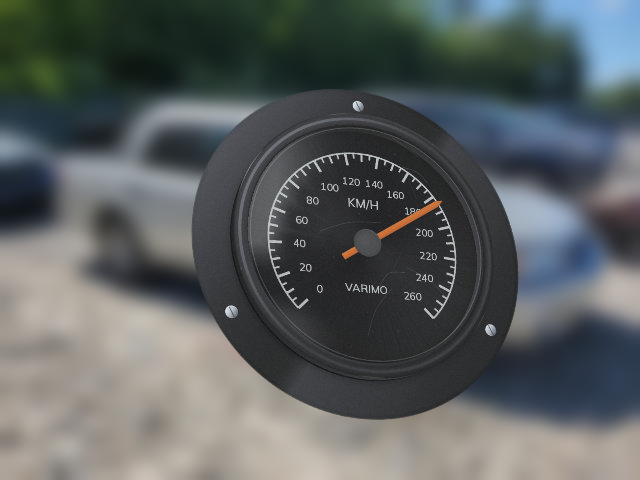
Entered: 185 km/h
